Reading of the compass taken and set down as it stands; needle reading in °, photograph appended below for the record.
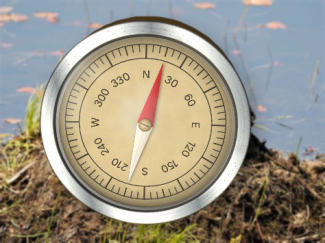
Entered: 15 °
